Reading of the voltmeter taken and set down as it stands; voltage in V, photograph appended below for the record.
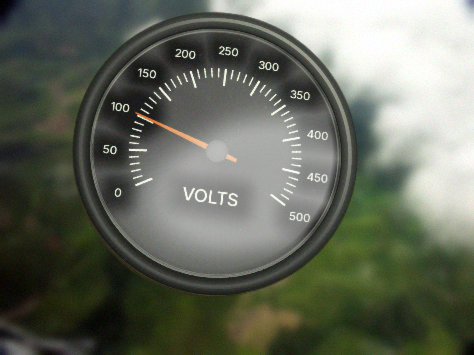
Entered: 100 V
